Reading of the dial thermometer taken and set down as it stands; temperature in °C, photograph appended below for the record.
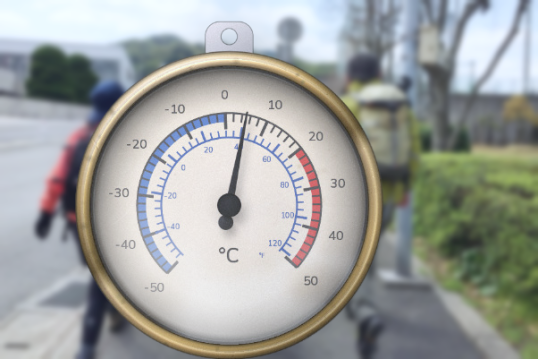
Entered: 5 °C
